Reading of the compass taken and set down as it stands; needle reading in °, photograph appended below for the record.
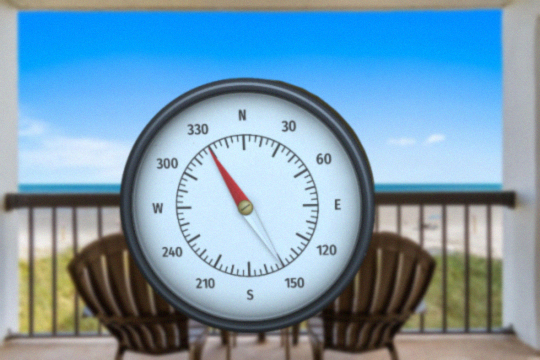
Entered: 330 °
